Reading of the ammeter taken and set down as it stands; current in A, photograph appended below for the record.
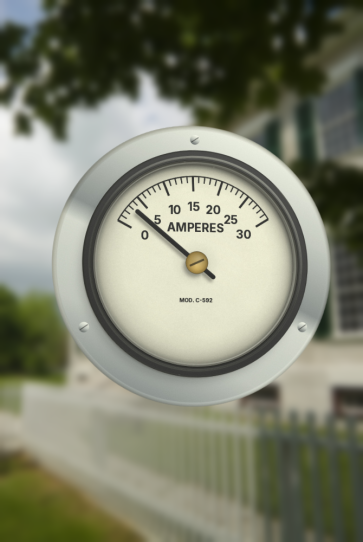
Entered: 3 A
